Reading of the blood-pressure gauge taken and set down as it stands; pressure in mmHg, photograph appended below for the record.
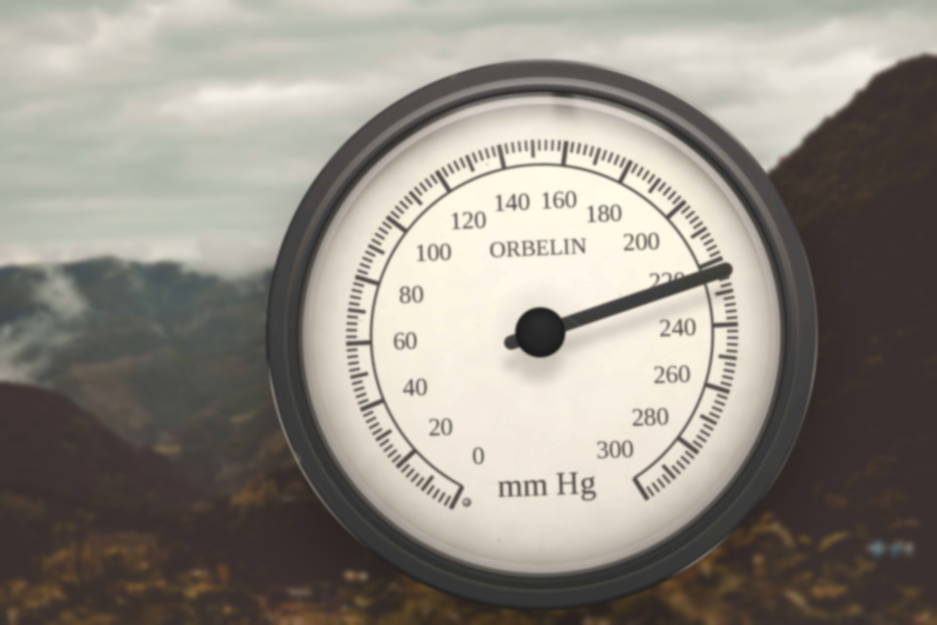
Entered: 224 mmHg
